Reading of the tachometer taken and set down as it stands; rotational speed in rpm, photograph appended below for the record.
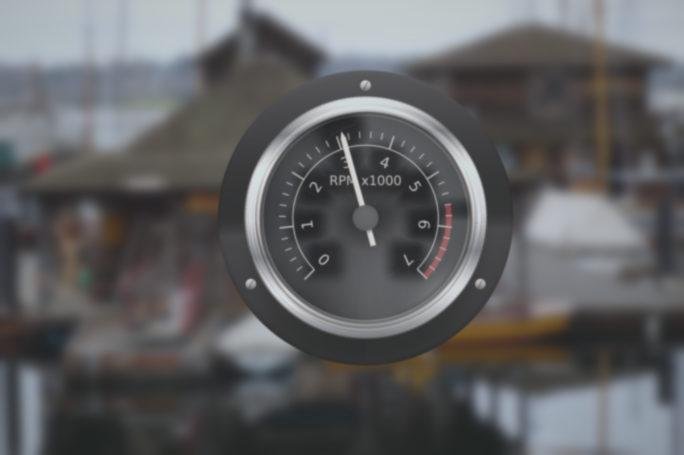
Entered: 3100 rpm
